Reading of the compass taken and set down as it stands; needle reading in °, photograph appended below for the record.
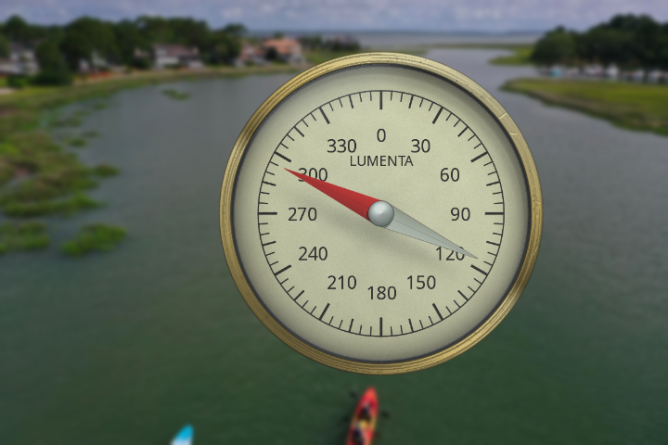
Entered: 295 °
